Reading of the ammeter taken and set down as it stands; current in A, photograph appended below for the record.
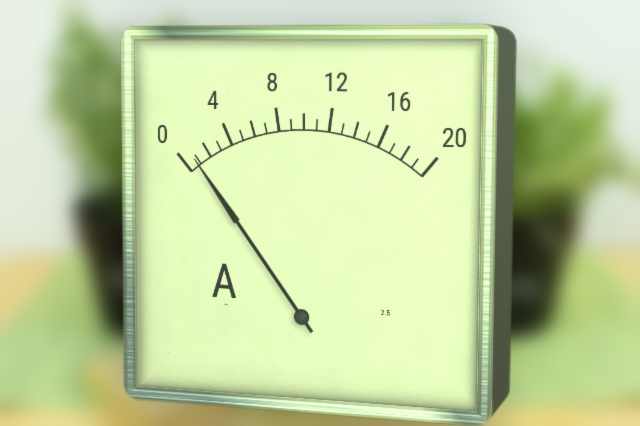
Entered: 1 A
